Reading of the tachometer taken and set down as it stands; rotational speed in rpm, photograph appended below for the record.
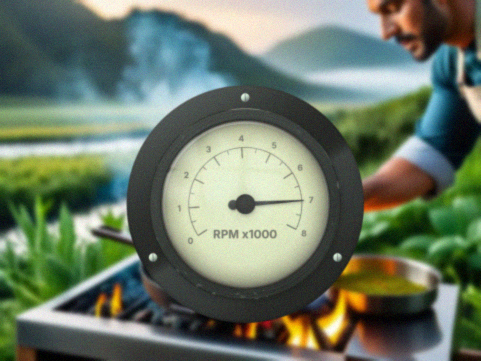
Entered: 7000 rpm
